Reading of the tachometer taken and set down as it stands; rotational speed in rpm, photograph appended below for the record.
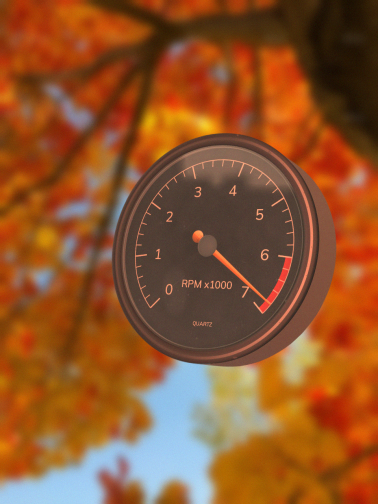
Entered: 6800 rpm
